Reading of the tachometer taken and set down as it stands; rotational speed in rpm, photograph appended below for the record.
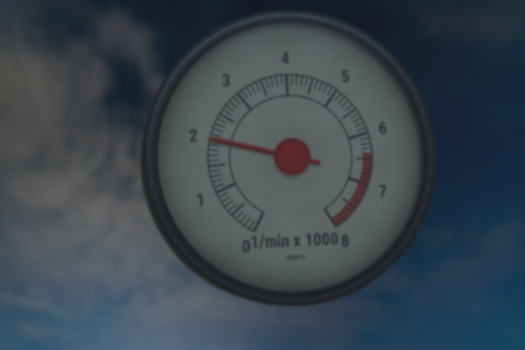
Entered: 2000 rpm
